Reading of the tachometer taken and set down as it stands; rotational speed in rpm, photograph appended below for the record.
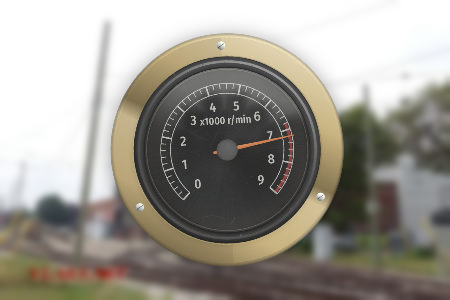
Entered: 7200 rpm
